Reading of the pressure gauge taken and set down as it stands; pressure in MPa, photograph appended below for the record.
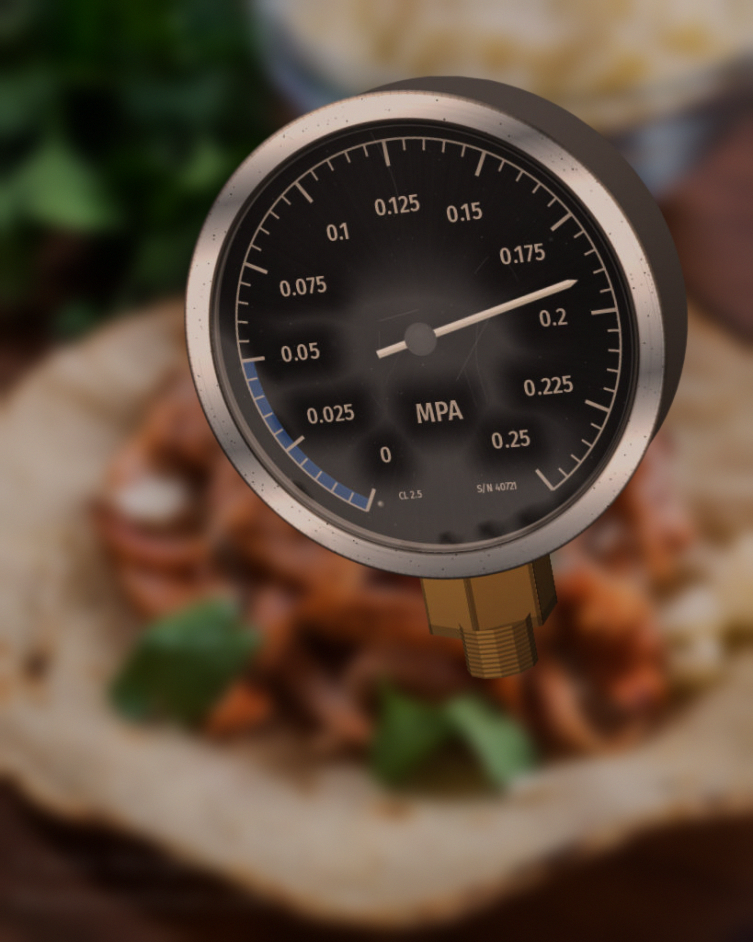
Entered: 0.19 MPa
